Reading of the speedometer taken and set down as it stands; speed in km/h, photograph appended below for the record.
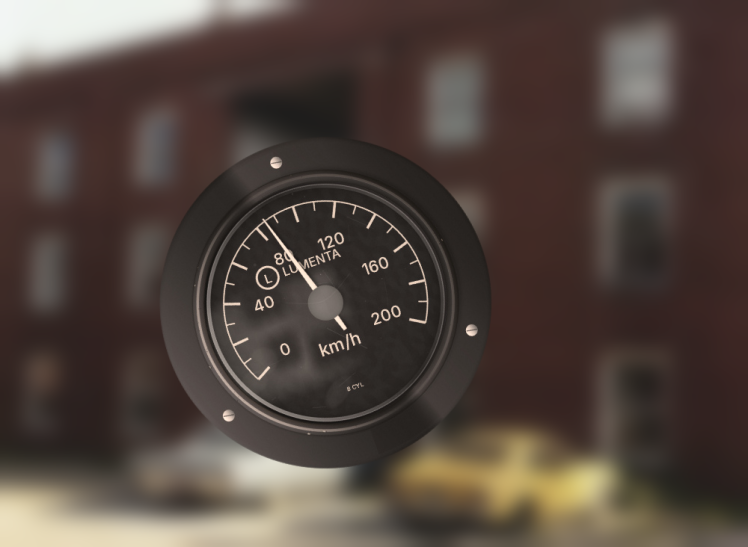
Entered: 85 km/h
